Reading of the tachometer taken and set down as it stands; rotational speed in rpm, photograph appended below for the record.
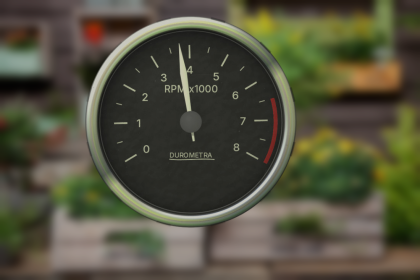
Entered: 3750 rpm
